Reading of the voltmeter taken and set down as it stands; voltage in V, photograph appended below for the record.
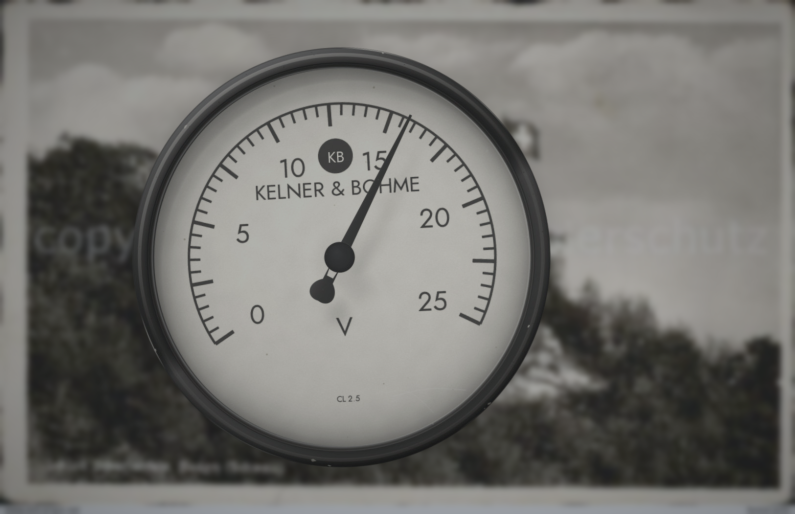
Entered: 15.75 V
